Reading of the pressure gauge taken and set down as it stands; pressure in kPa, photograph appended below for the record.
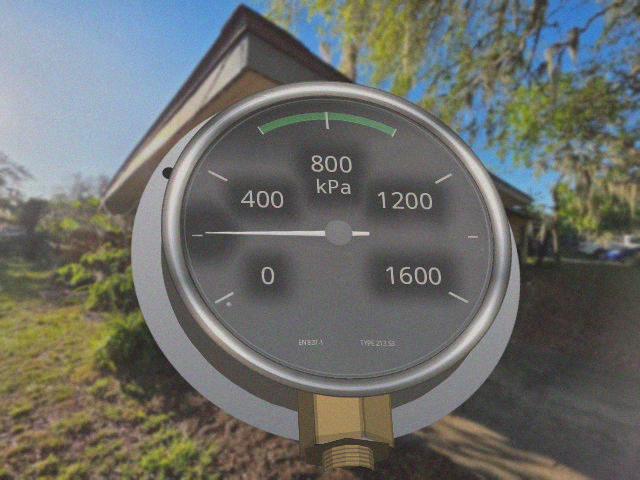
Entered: 200 kPa
